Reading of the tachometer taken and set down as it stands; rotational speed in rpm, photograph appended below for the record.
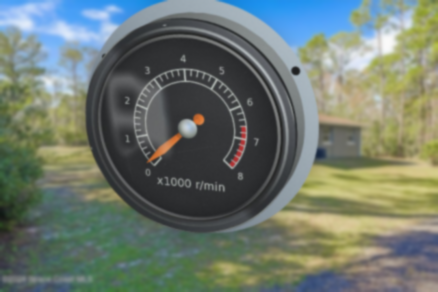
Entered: 200 rpm
